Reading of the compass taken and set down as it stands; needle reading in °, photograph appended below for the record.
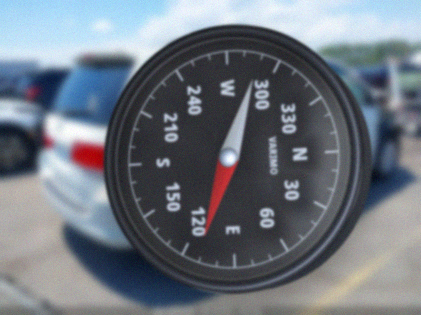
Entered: 110 °
